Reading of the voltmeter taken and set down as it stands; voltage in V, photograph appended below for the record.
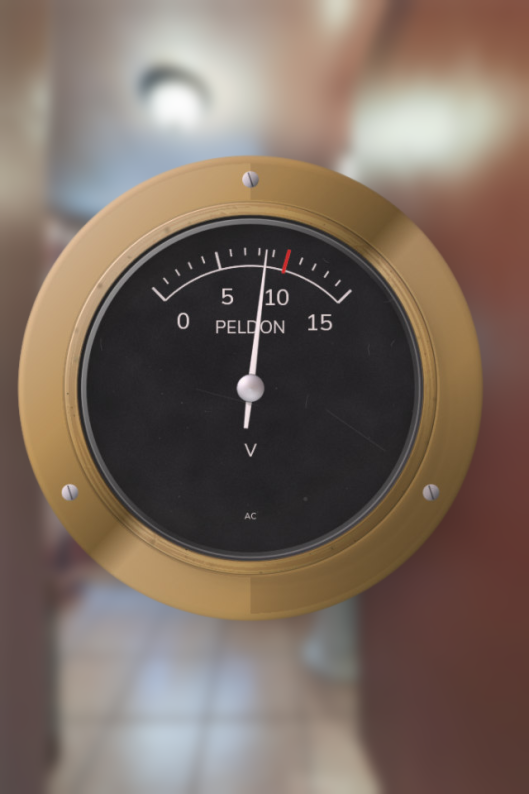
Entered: 8.5 V
